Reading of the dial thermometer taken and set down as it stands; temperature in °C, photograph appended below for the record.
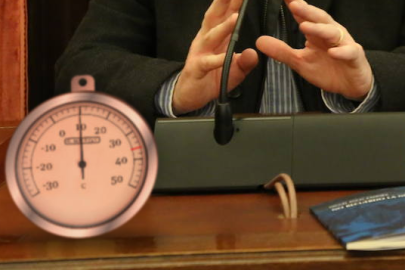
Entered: 10 °C
